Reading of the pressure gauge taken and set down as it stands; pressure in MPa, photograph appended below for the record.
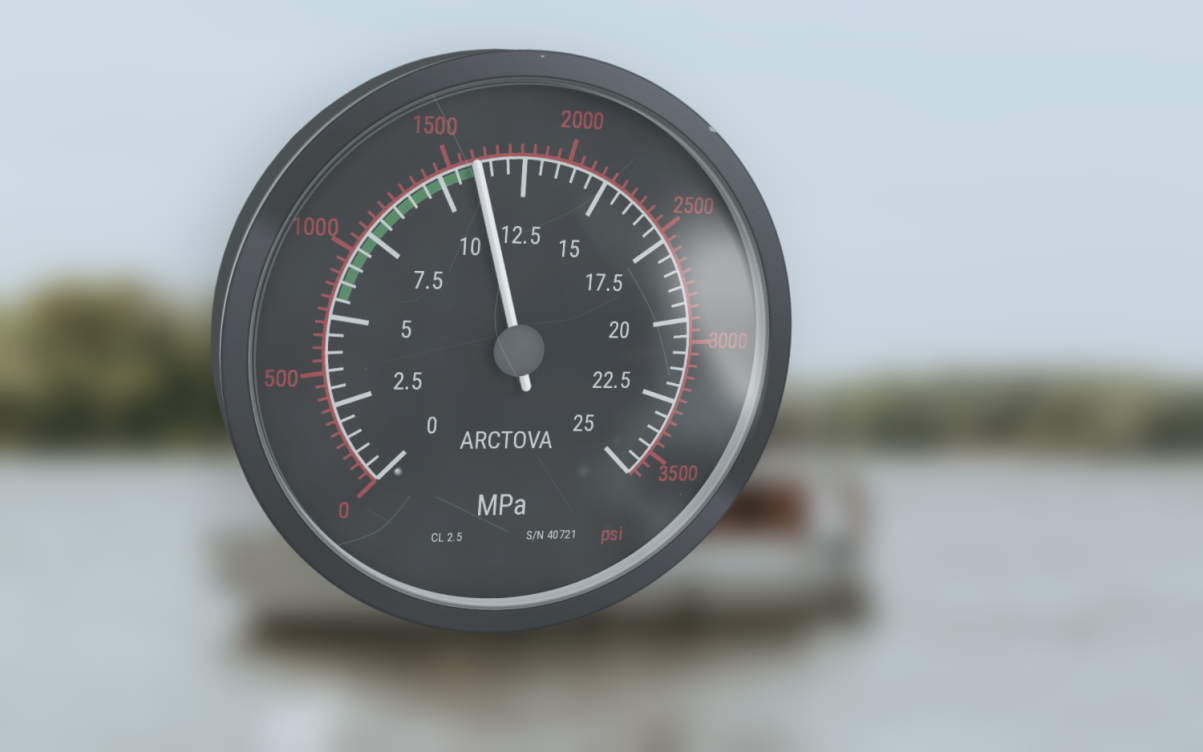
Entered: 11 MPa
